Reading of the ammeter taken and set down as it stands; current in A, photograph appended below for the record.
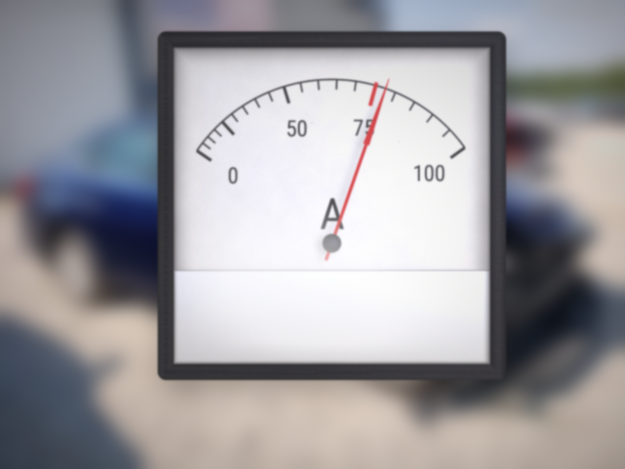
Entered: 77.5 A
